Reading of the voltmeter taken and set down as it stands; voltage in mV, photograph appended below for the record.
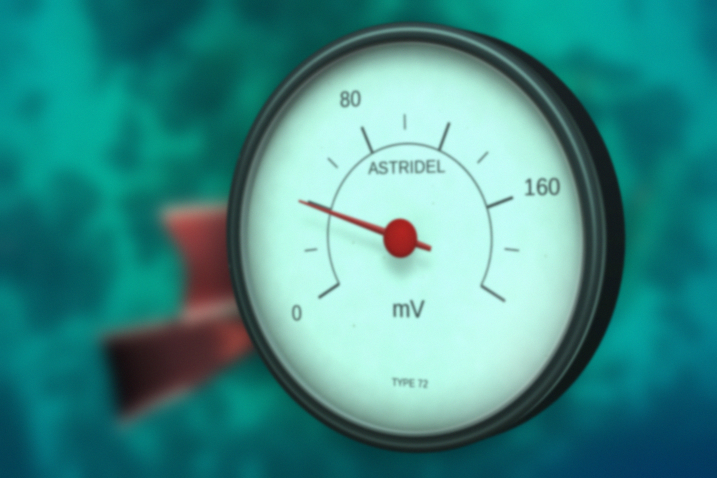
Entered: 40 mV
